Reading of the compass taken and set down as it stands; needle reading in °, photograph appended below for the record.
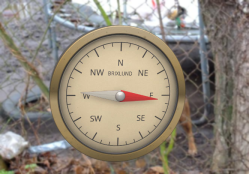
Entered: 95 °
